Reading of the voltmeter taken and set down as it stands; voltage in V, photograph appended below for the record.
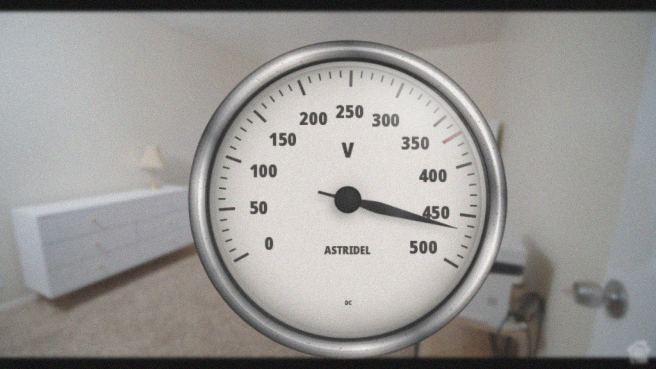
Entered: 465 V
